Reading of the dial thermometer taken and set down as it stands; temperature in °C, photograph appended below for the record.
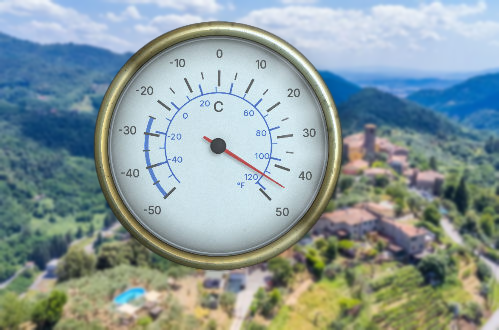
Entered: 45 °C
